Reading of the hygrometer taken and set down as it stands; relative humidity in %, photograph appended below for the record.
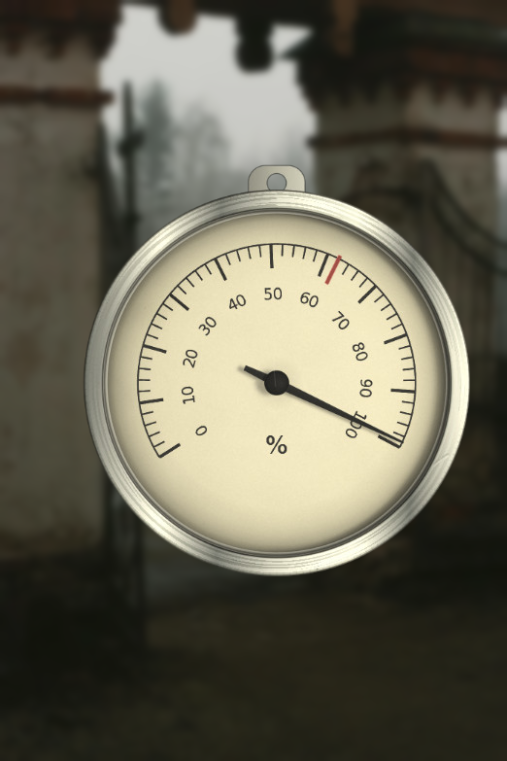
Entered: 99 %
